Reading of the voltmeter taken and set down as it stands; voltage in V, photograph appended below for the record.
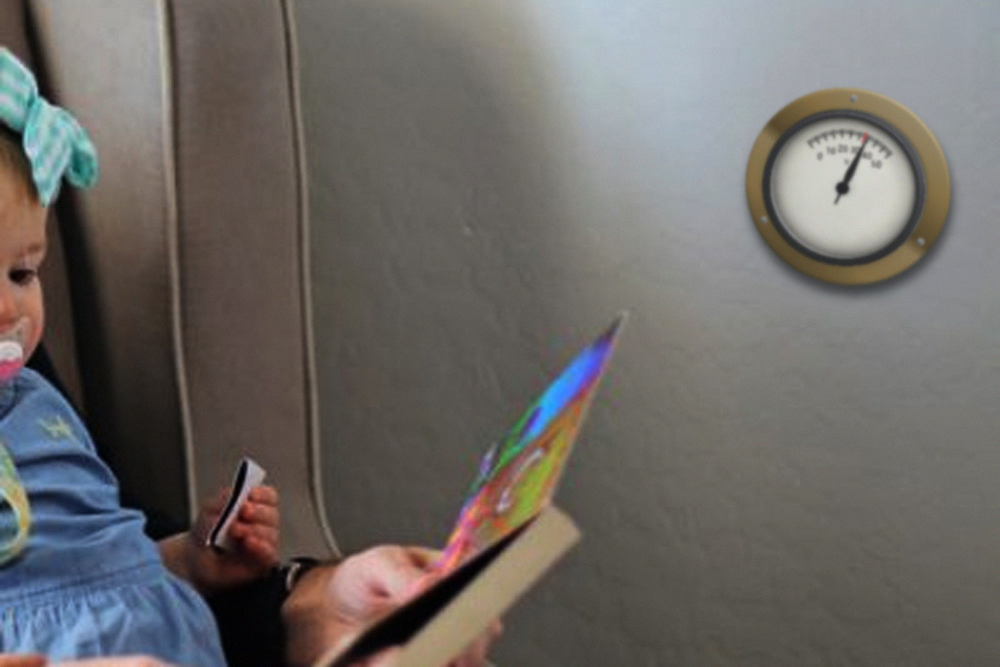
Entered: 35 V
